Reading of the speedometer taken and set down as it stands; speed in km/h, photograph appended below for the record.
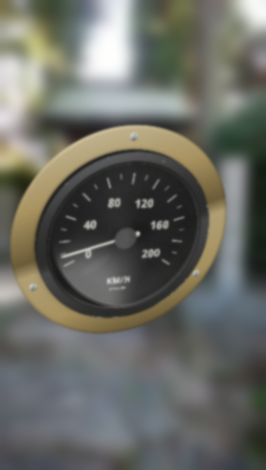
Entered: 10 km/h
